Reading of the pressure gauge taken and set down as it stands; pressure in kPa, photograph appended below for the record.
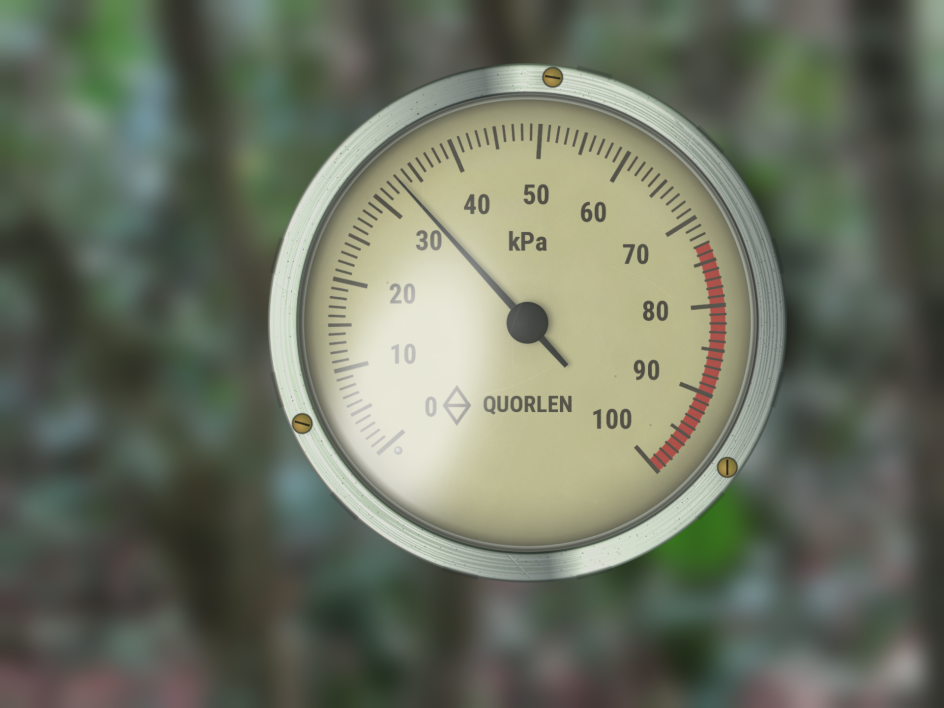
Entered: 33 kPa
